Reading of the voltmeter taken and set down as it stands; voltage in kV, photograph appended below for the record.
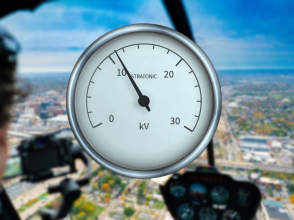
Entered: 11 kV
